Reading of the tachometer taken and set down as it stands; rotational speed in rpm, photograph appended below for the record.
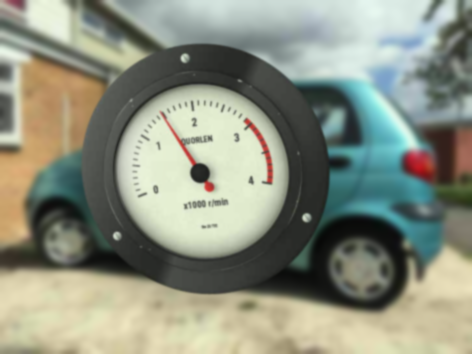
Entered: 1500 rpm
